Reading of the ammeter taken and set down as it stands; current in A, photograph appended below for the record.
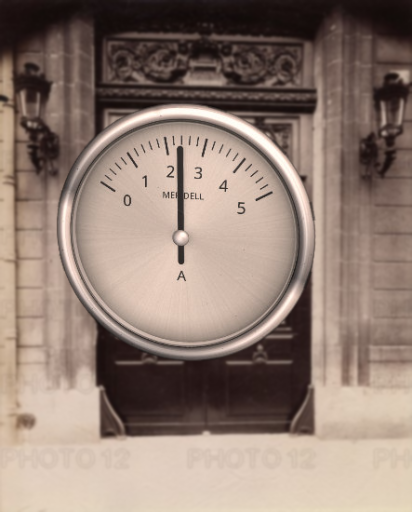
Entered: 2.4 A
